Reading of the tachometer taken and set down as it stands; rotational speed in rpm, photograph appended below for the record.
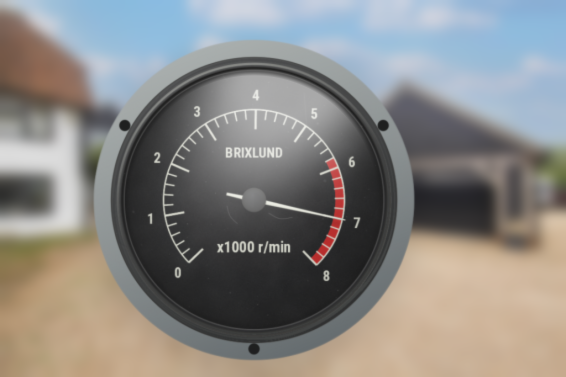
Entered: 7000 rpm
